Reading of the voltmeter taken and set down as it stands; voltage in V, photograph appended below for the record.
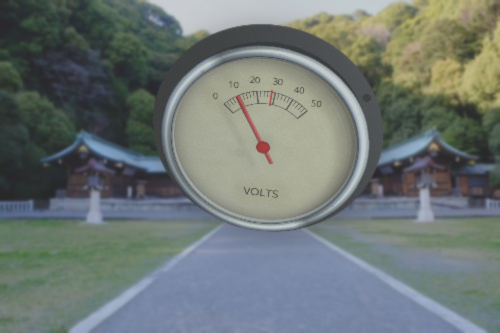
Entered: 10 V
